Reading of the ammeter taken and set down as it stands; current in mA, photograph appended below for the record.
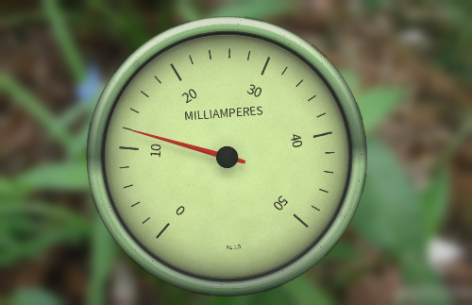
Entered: 12 mA
